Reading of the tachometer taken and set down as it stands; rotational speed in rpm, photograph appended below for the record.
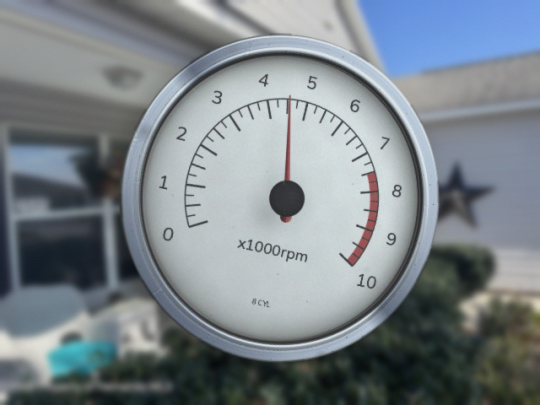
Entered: 4500 rpm
